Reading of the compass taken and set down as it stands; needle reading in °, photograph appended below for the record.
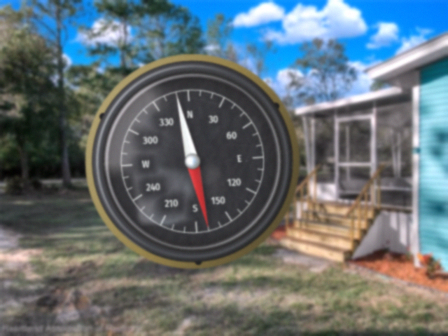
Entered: 170 °
